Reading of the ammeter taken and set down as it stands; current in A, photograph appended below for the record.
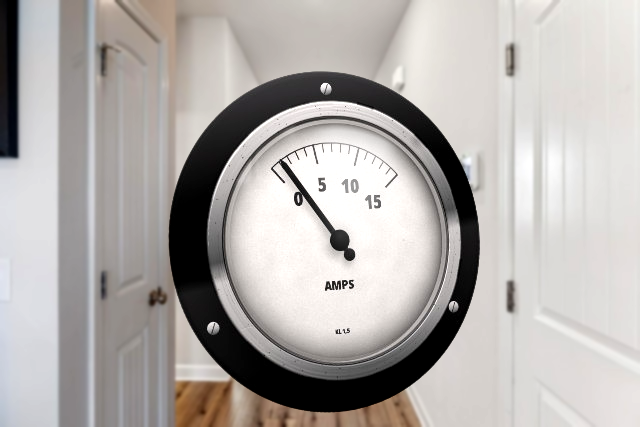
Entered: 1 A
